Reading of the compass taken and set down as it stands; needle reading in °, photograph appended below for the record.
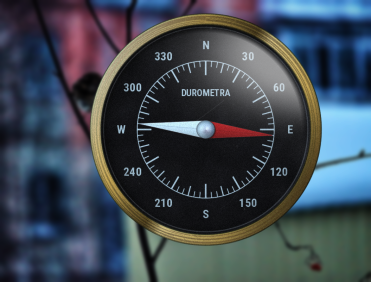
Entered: 95 °
